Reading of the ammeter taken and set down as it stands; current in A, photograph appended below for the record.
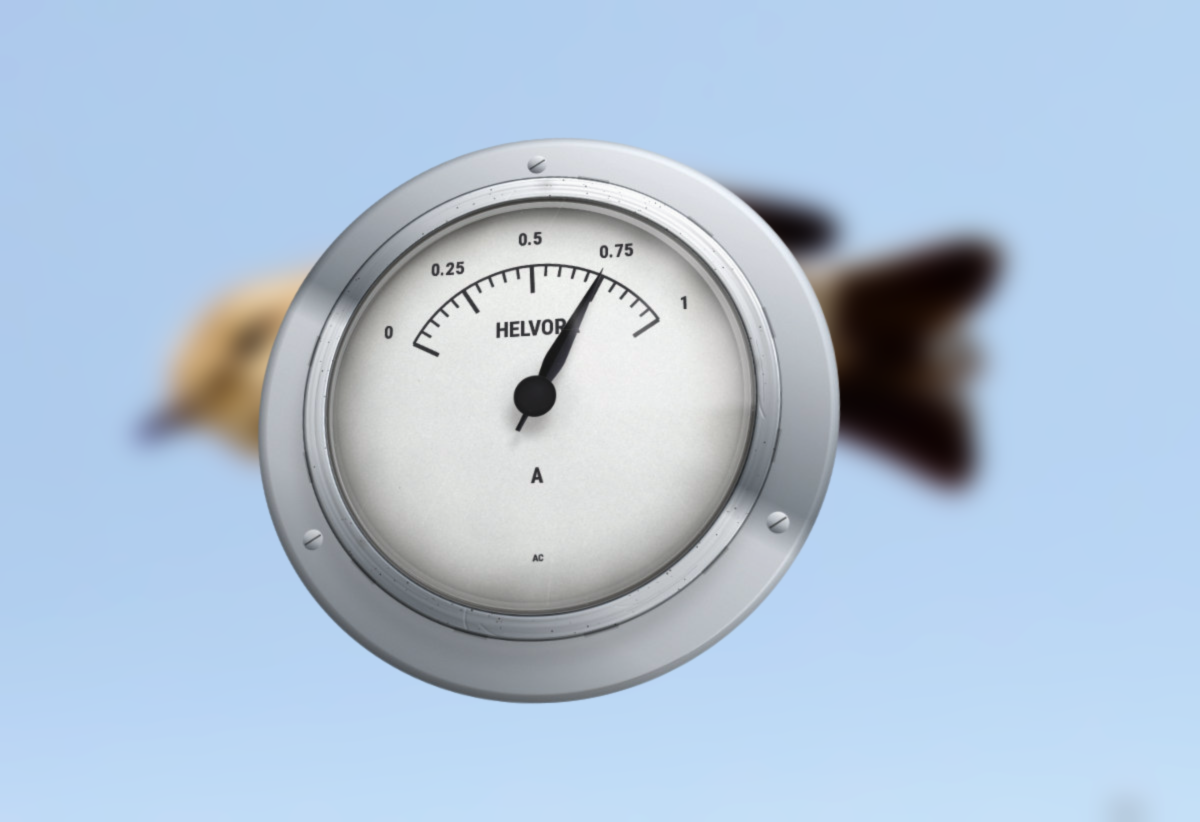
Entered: 0.75 A
